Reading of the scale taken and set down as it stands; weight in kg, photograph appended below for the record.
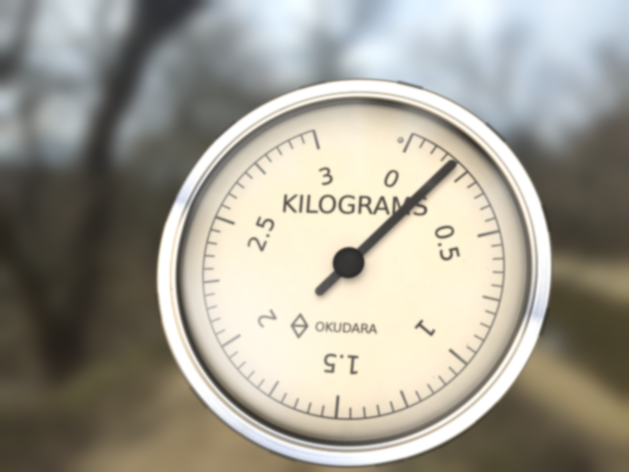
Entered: 0.2 kg
